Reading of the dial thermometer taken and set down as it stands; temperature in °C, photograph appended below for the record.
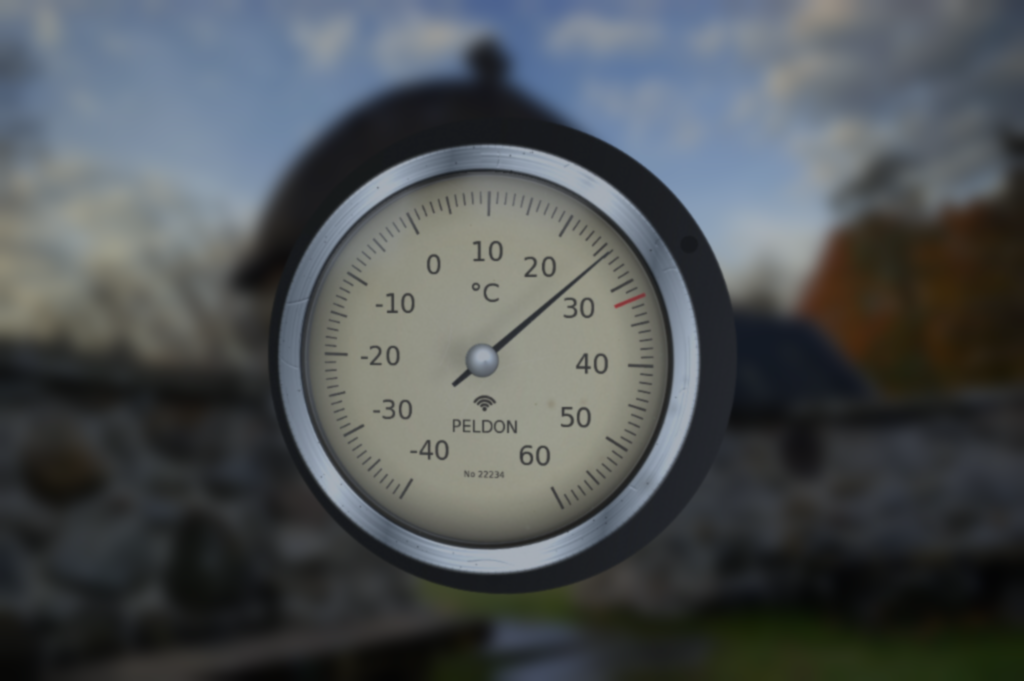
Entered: 26 °C
